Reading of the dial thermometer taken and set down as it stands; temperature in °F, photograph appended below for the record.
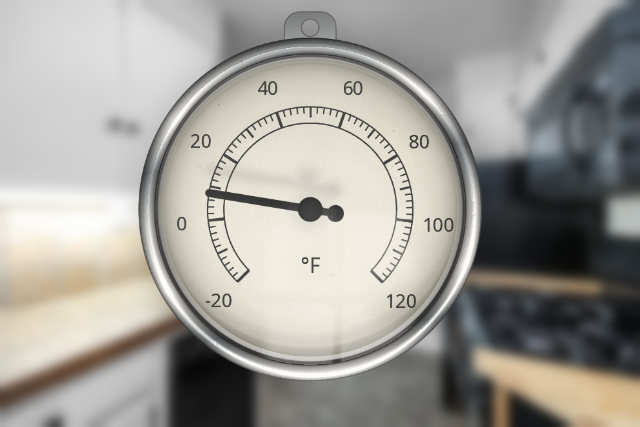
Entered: 8 °F
